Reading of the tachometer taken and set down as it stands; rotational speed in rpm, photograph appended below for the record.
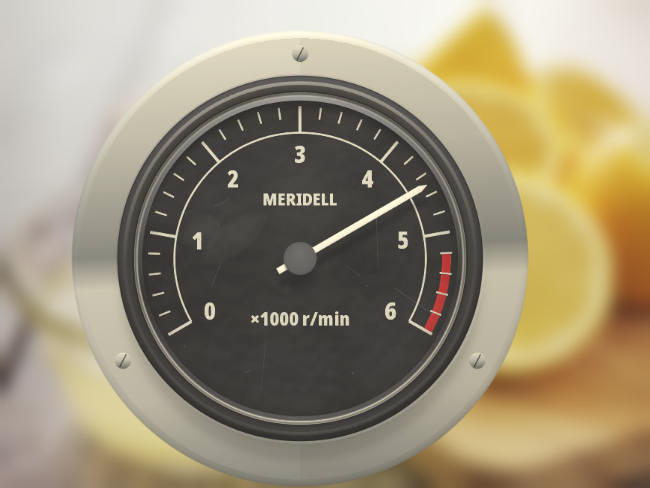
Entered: 4500 rpm
